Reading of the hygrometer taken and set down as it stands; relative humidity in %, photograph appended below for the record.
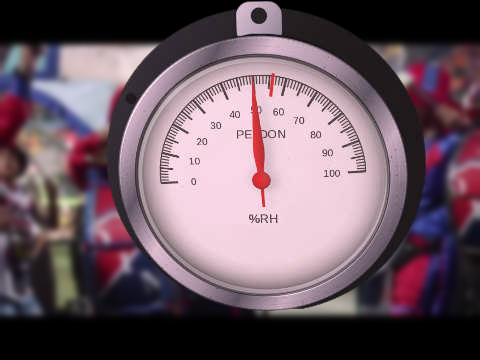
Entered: 50 %
